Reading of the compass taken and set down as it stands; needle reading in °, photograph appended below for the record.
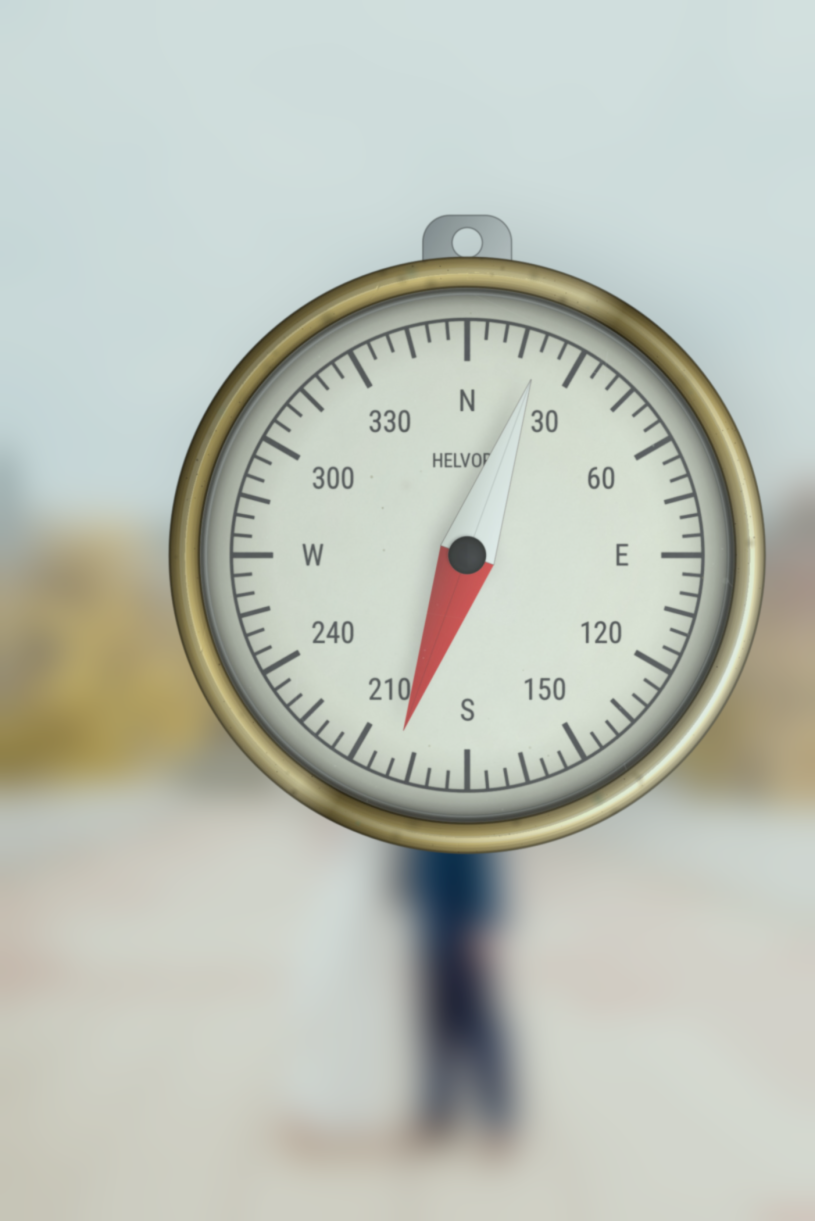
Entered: 200 °
